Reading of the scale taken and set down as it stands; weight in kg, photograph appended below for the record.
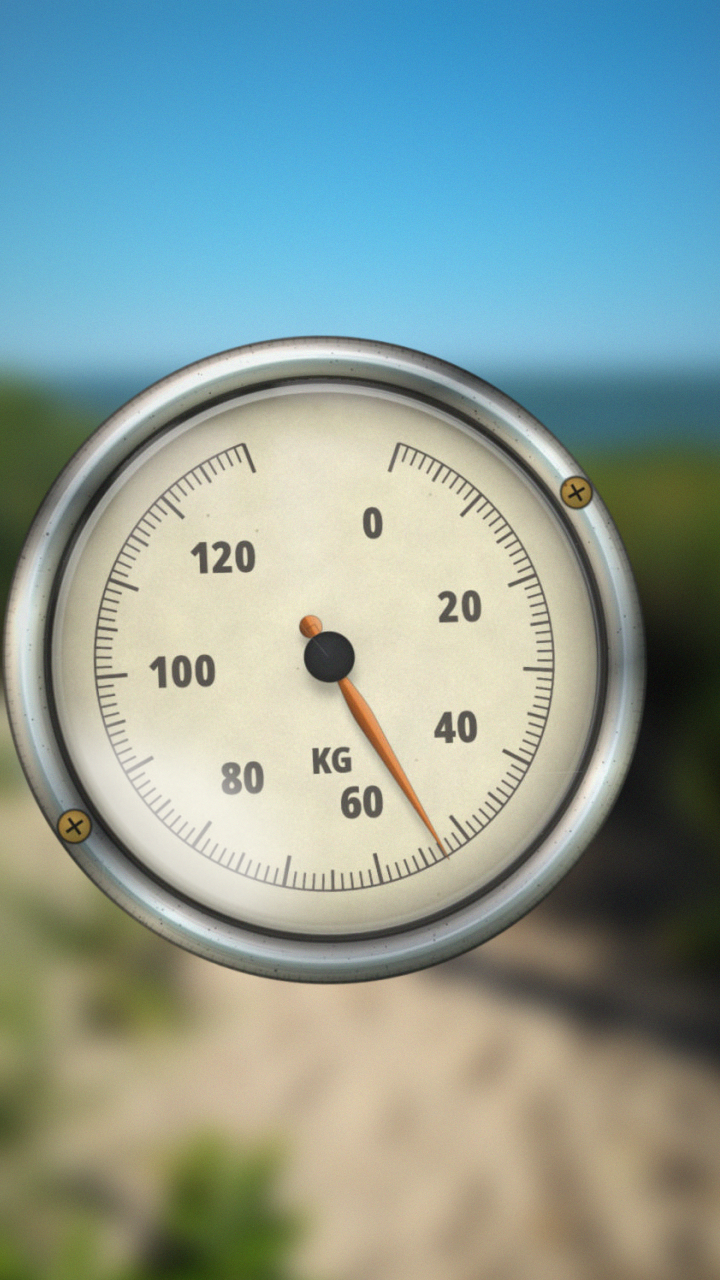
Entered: 53 kg
